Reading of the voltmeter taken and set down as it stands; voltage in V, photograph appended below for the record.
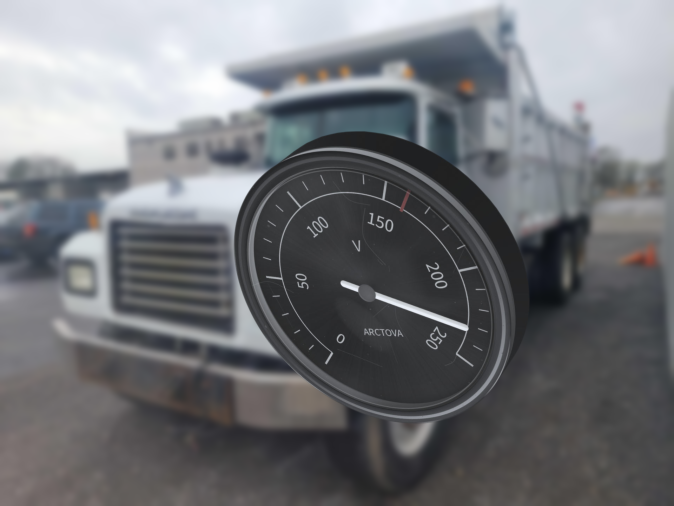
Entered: 230 V
